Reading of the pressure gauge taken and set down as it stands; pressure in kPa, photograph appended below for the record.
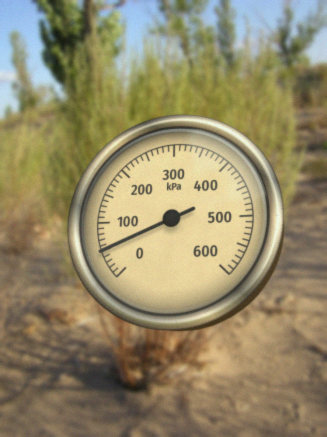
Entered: 50 kPa
